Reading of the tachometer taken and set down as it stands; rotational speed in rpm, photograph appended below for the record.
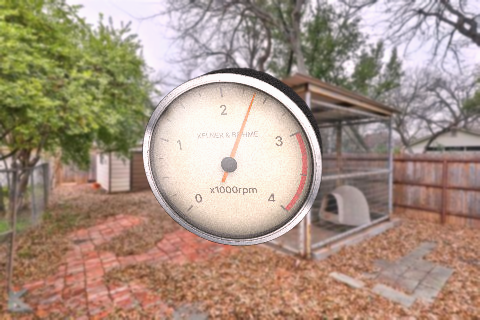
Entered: 2375 rpm
